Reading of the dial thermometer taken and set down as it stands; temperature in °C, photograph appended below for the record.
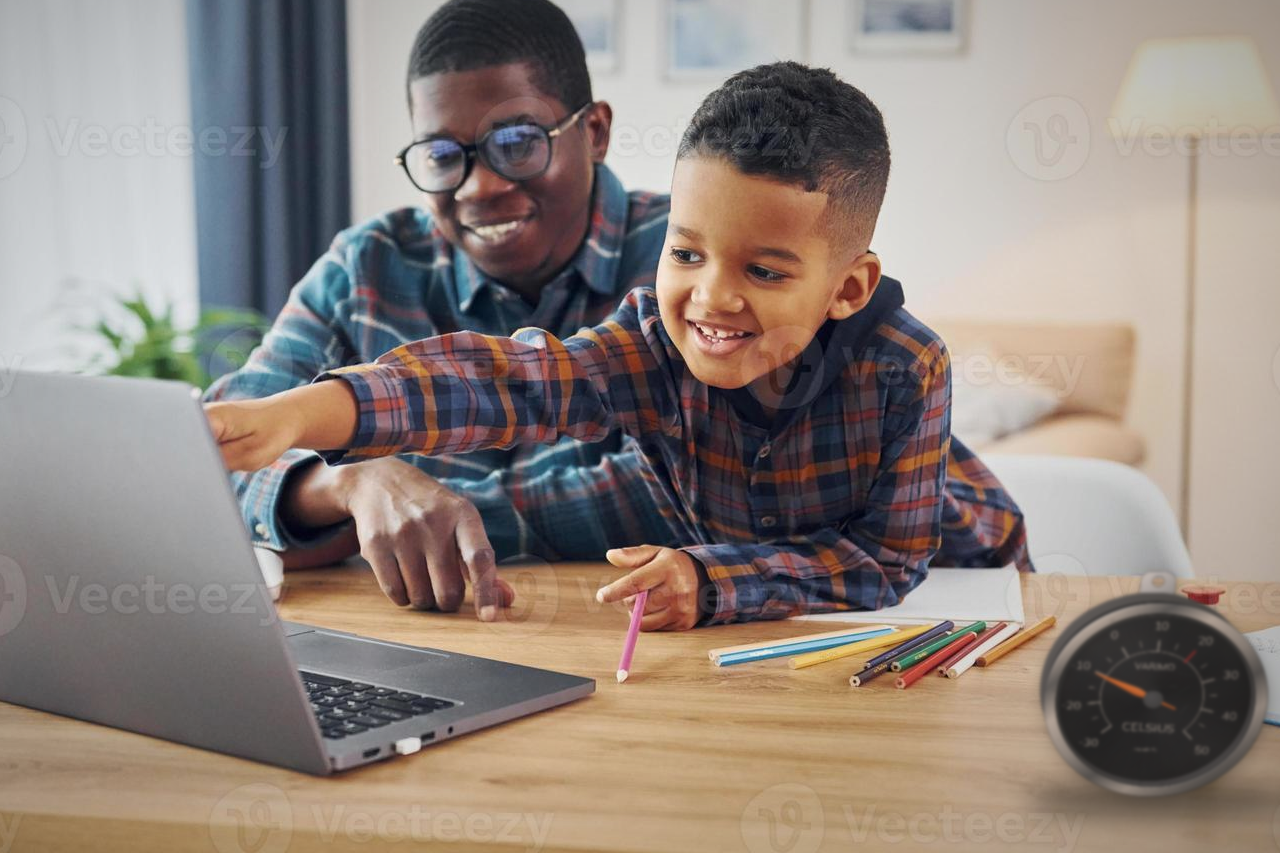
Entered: -10 °C
